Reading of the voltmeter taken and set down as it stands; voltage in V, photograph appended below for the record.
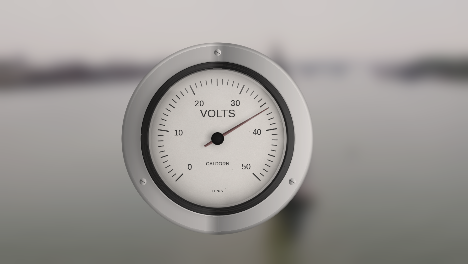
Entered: 36 V
